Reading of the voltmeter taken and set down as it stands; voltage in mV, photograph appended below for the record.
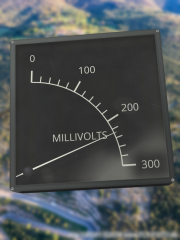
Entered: 230 mV
